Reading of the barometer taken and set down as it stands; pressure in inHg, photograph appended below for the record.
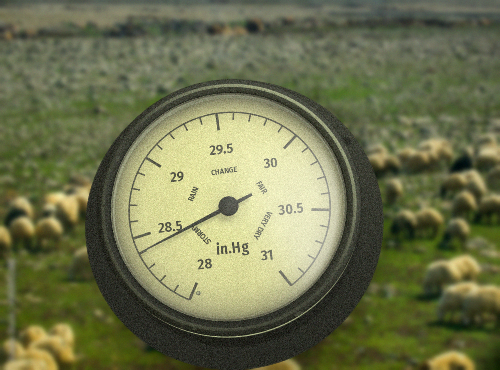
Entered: 28.4 inHg
